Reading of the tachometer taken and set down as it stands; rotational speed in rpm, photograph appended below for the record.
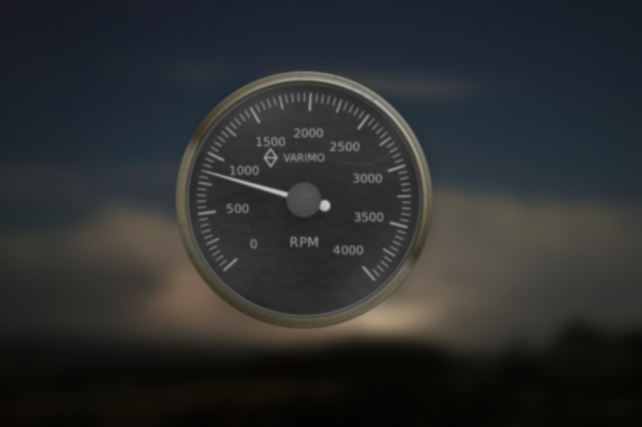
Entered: 850 rpm
